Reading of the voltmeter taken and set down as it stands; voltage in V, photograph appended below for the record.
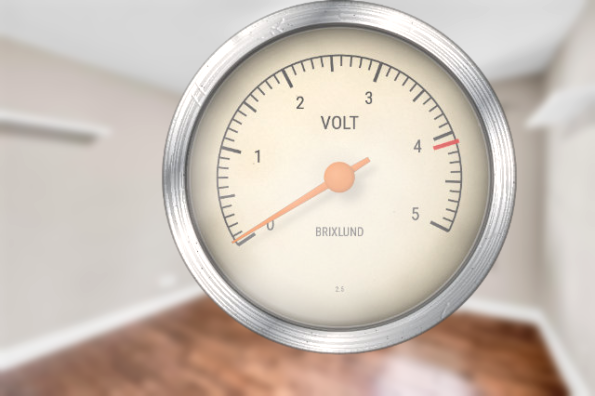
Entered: 0.05 V
